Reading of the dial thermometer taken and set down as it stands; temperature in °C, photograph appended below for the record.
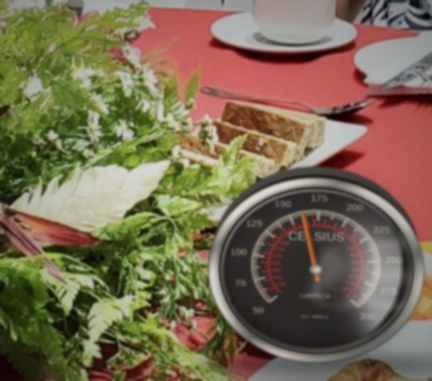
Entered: 162.5 °C
